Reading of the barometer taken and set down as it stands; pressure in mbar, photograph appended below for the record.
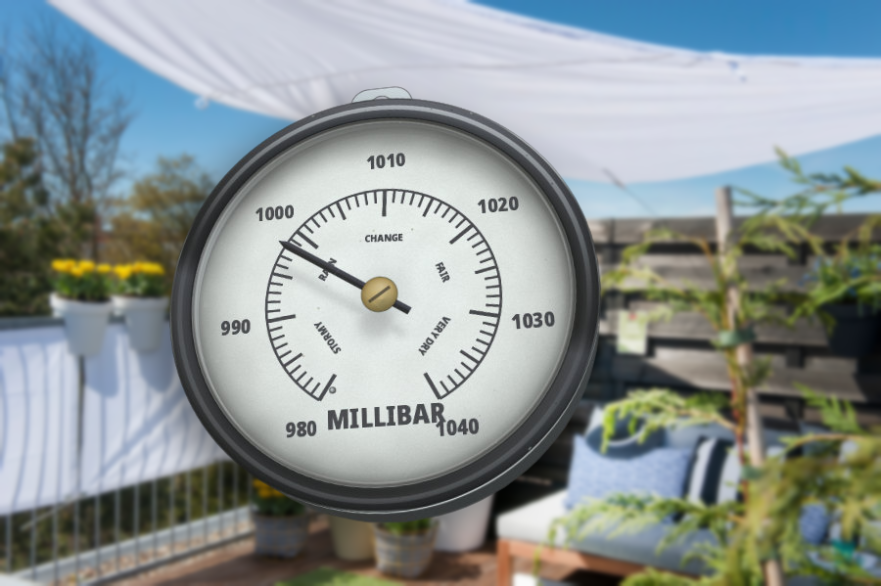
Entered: 998 mbar
